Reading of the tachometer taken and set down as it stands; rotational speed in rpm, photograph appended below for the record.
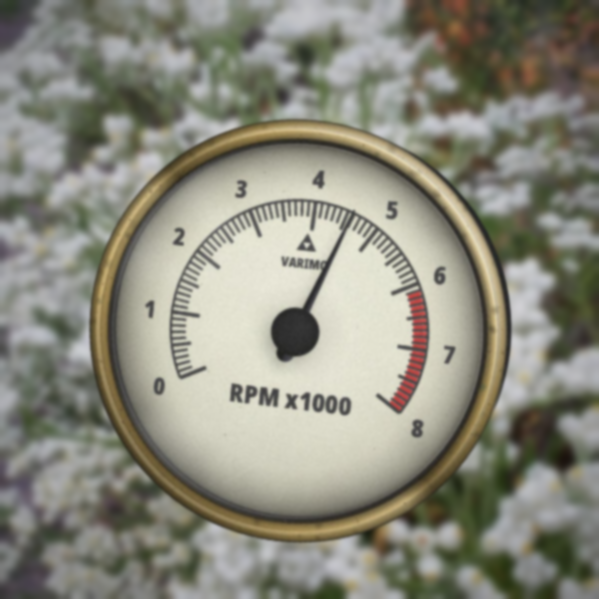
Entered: 4600 rpm
